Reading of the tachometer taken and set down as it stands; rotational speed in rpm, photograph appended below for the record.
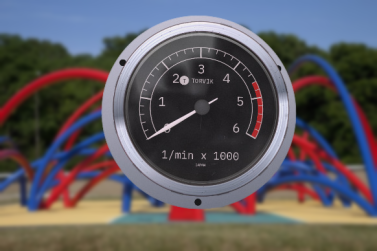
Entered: 0 rpm
